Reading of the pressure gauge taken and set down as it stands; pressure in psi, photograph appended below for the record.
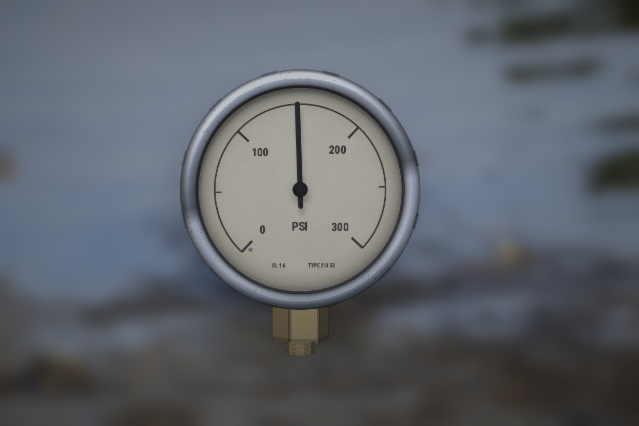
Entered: 150 psi
